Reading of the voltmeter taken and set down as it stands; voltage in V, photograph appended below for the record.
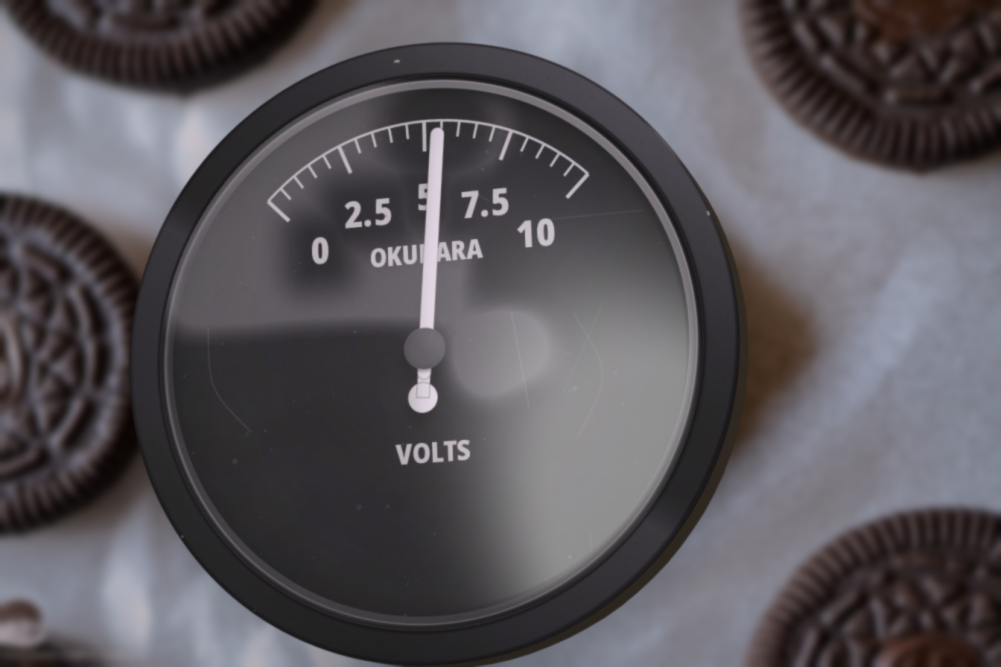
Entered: 5.5 V
